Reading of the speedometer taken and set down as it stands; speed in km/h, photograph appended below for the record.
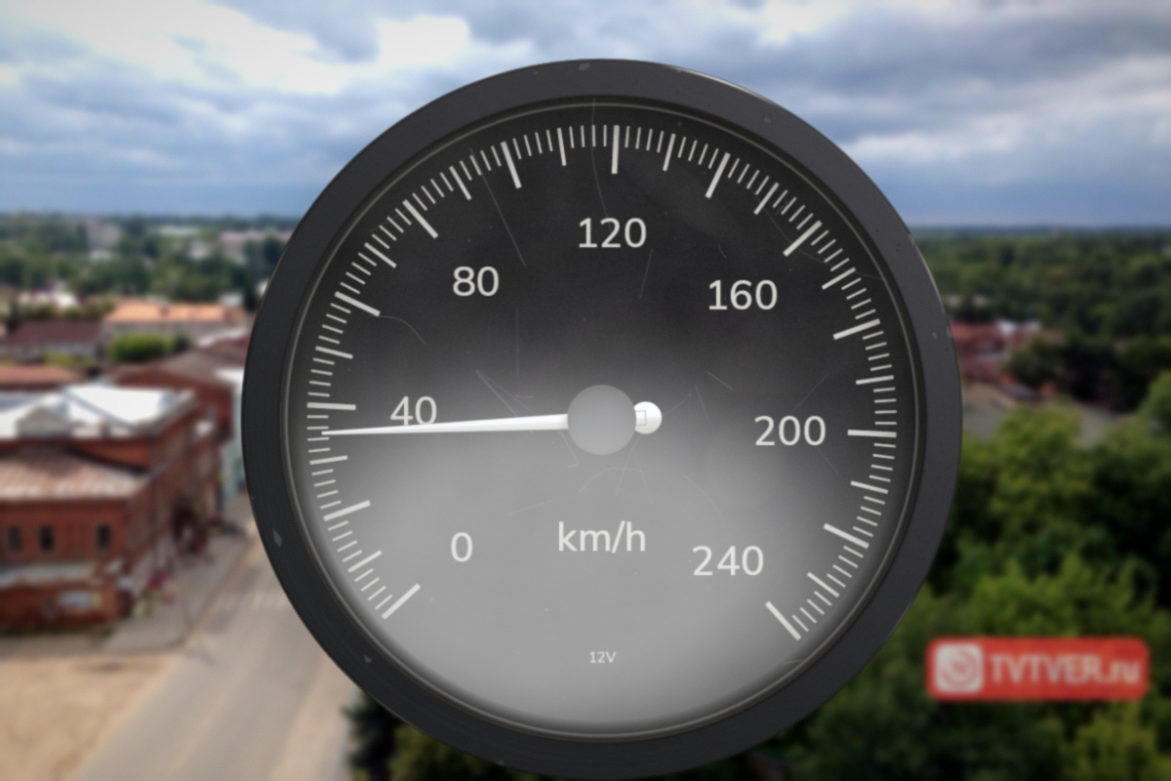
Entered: 35 km/h
